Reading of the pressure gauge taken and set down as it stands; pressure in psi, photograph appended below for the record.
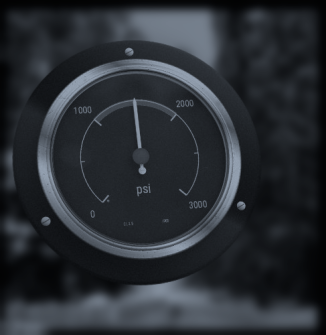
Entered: 1500 psi
